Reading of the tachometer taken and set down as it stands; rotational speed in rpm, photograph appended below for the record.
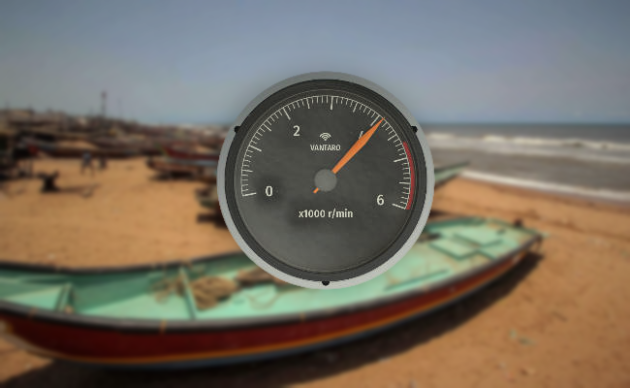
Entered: 4100 rpm
